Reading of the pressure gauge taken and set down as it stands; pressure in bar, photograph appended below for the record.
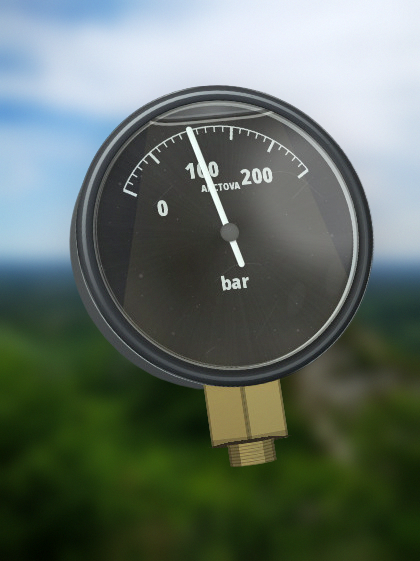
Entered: 100 bar
